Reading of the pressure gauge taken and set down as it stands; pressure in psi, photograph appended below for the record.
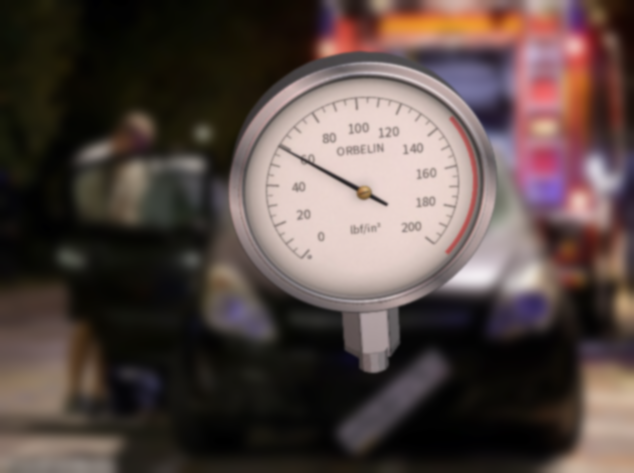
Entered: 60 psi
